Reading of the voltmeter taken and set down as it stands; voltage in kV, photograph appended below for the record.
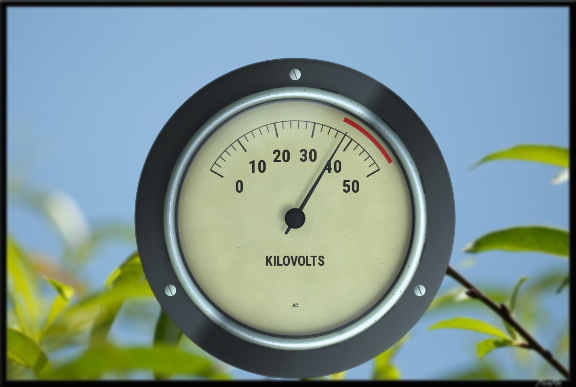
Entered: 38 kV
